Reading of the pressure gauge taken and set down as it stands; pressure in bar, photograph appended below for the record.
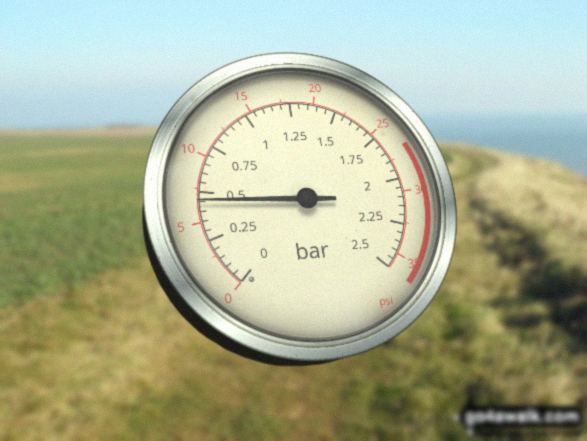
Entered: 0.45 bar
